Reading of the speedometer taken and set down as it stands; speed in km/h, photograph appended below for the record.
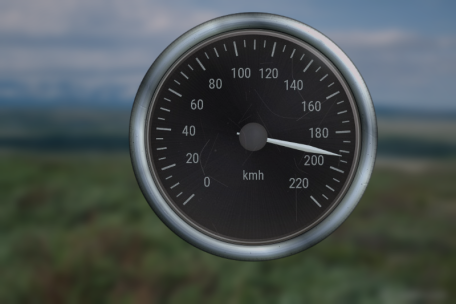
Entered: 192.5 km/h
